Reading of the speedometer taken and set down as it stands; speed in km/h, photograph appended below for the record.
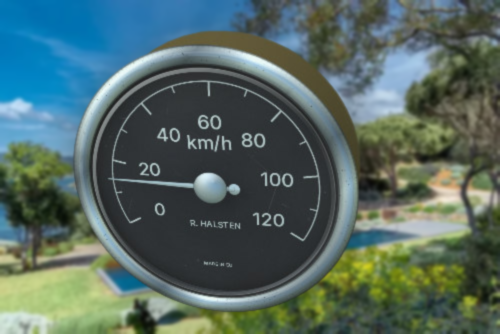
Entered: 15 km/h
